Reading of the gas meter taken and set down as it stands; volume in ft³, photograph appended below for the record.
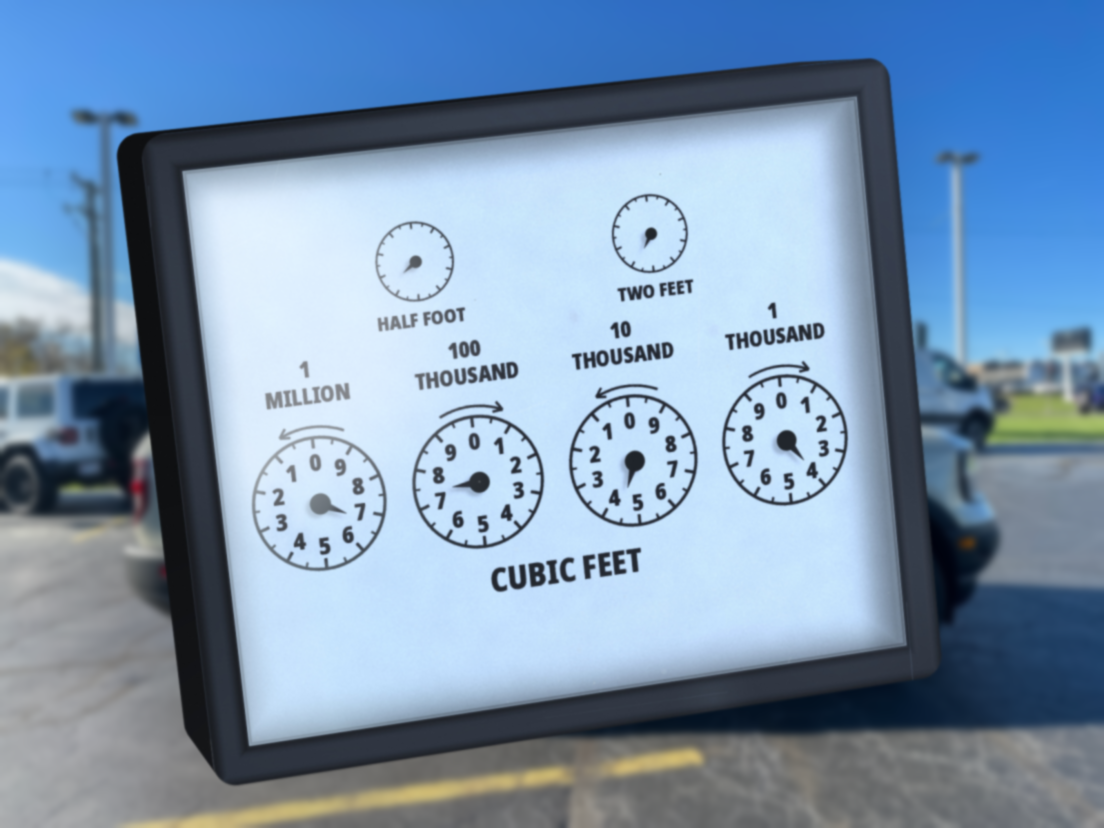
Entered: 674400 ft³
